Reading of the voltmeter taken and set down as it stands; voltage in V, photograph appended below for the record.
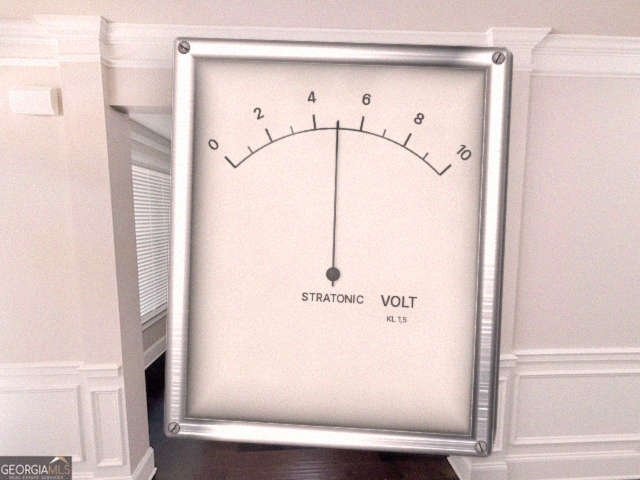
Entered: 5 V
